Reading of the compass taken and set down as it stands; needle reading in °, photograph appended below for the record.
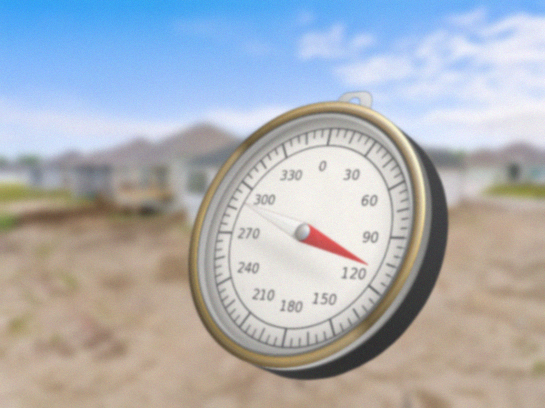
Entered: 110 °
